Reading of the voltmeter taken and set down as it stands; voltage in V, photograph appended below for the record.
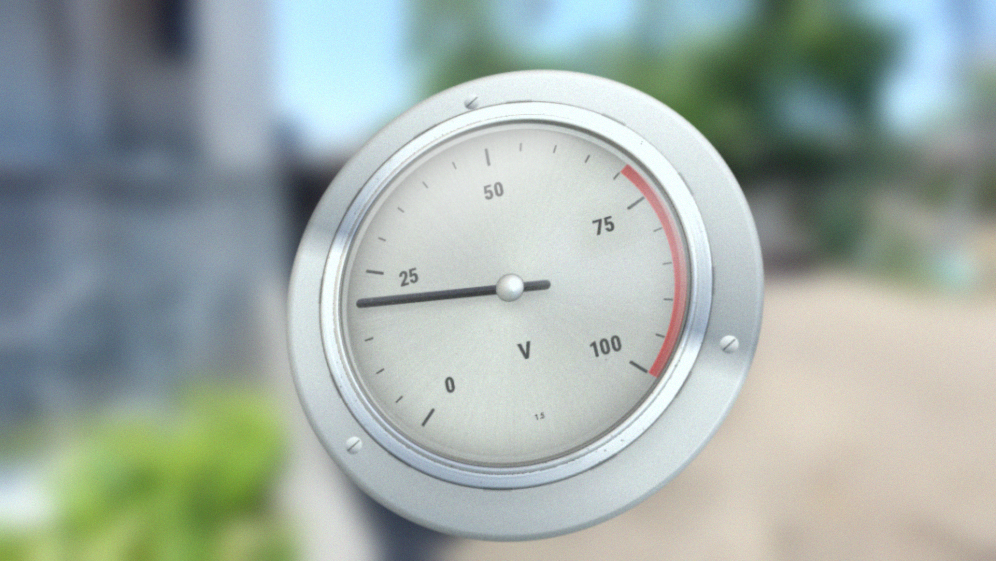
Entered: 20 V
